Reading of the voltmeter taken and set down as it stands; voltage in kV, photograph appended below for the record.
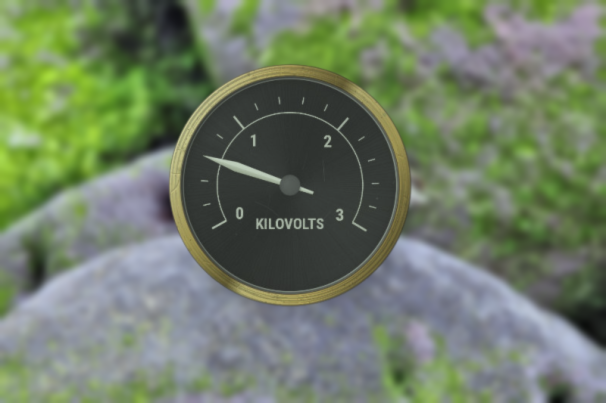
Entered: 0.6 kV
